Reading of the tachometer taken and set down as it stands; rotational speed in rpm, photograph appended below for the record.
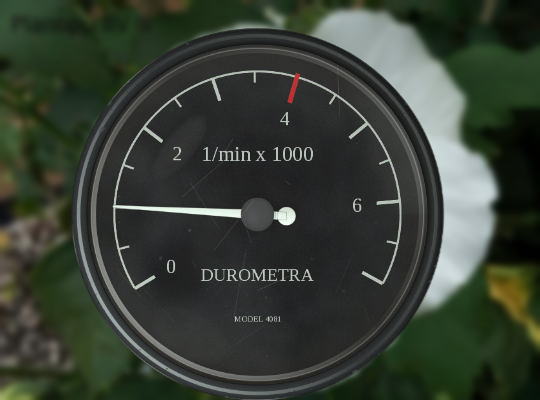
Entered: 1000 rpm
